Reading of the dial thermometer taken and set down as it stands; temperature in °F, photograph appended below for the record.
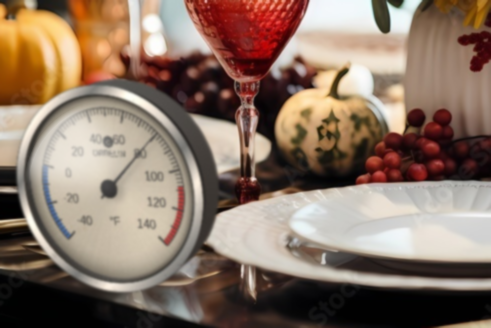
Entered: 80 °F
